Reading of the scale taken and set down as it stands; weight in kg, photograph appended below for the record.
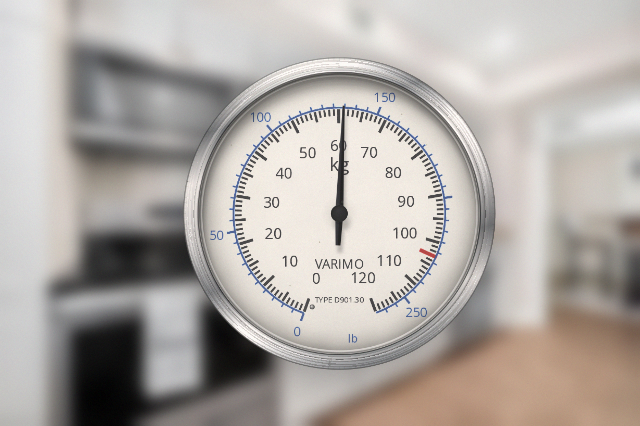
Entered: 61 kg
